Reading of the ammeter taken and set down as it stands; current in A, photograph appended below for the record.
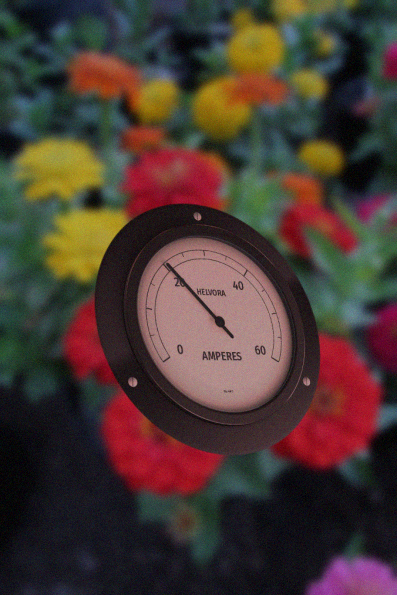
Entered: 20 A
